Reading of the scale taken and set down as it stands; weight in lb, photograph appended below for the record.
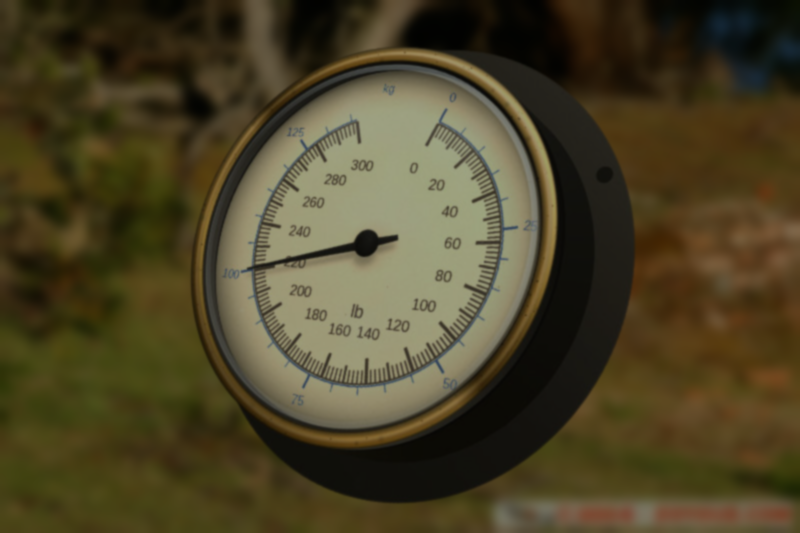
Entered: 220 lb
